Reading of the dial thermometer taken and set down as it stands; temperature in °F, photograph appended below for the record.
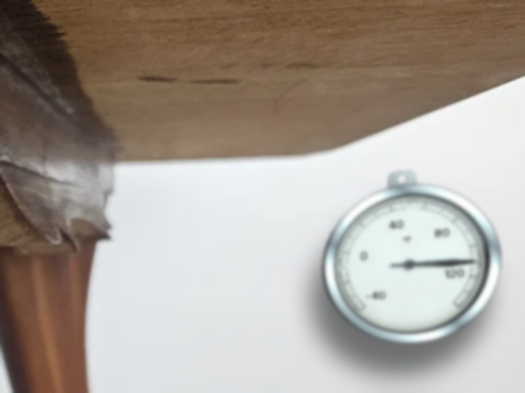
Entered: 110 °F
